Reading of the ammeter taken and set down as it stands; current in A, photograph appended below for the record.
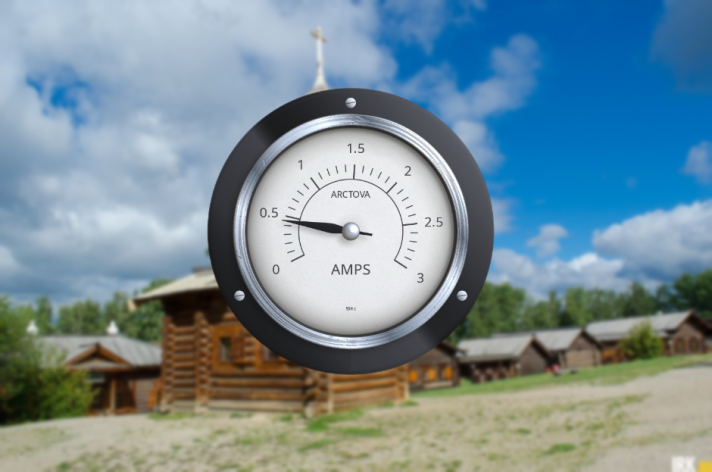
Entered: 0.45 A
